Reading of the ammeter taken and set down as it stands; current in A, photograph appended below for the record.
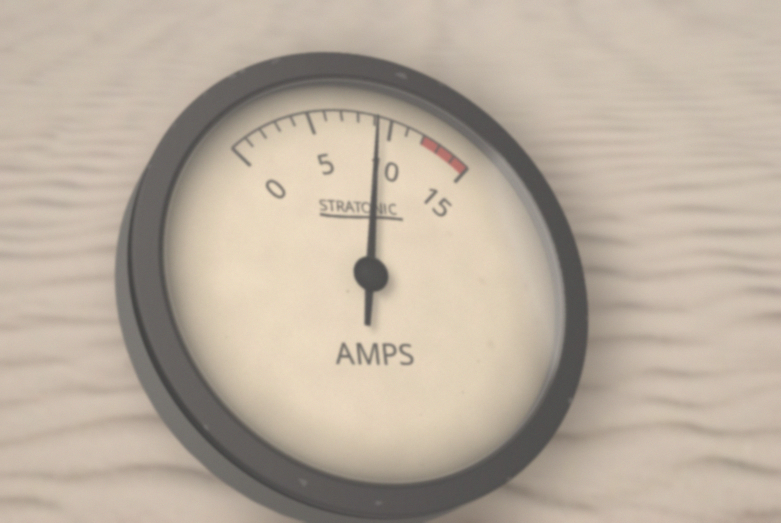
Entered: 9 A
